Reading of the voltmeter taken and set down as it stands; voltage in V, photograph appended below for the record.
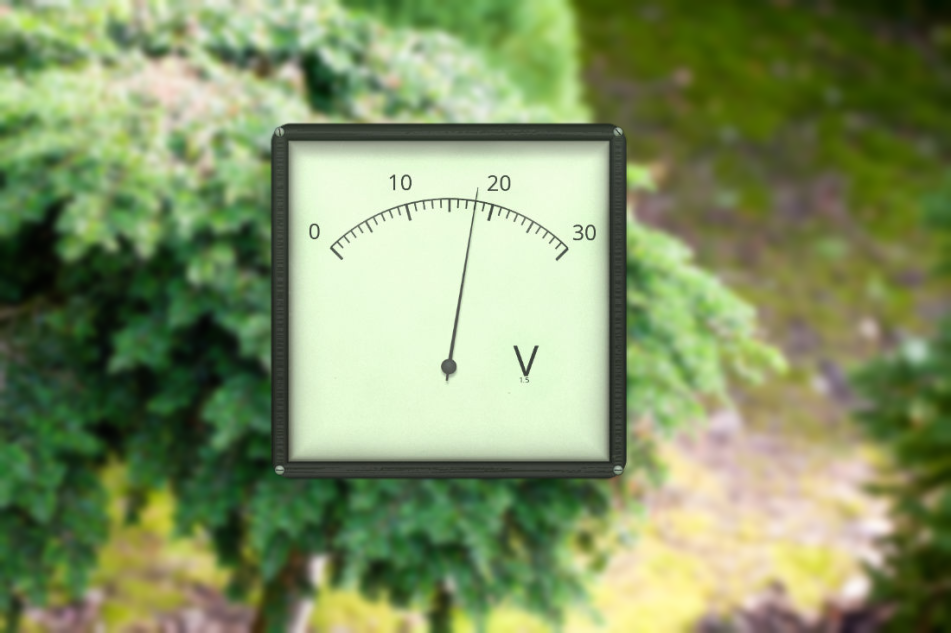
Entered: 18 V
